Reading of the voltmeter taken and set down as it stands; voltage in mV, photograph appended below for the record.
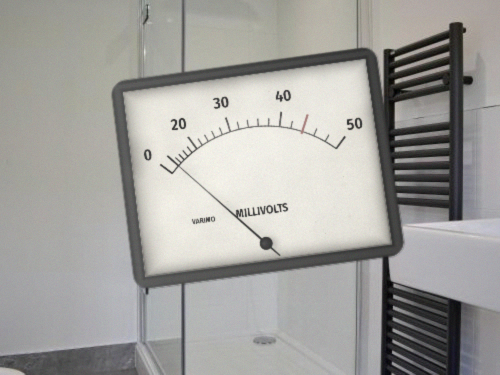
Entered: 10 mV
